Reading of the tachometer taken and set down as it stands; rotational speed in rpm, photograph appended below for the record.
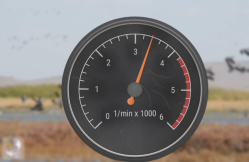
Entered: 3400 rpm
